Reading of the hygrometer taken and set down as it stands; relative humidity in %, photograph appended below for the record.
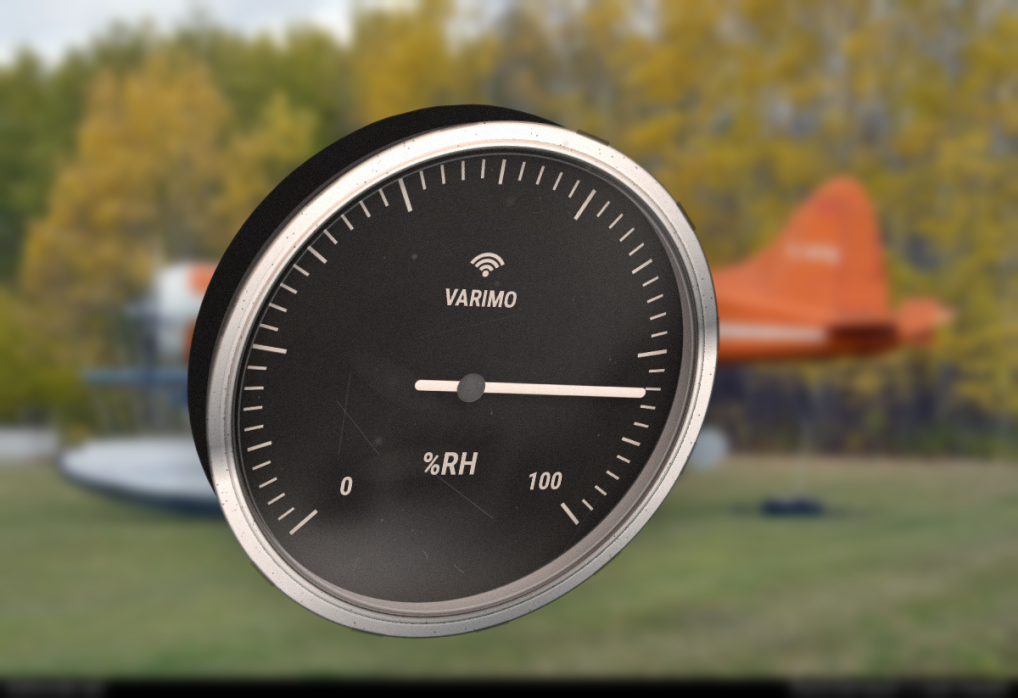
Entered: 84 %
